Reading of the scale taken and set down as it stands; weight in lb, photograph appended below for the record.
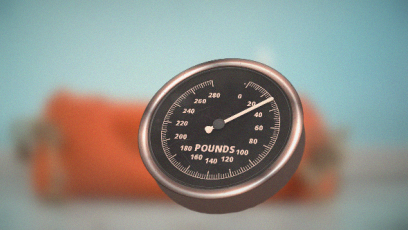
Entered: 30 lb
